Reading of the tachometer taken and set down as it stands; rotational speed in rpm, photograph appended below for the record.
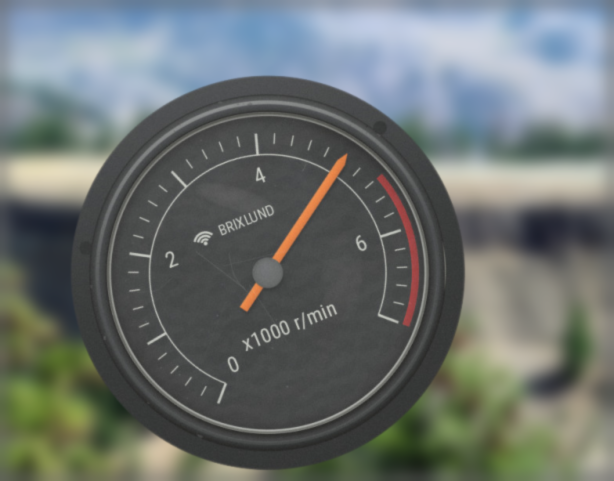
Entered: 5000 rpm
